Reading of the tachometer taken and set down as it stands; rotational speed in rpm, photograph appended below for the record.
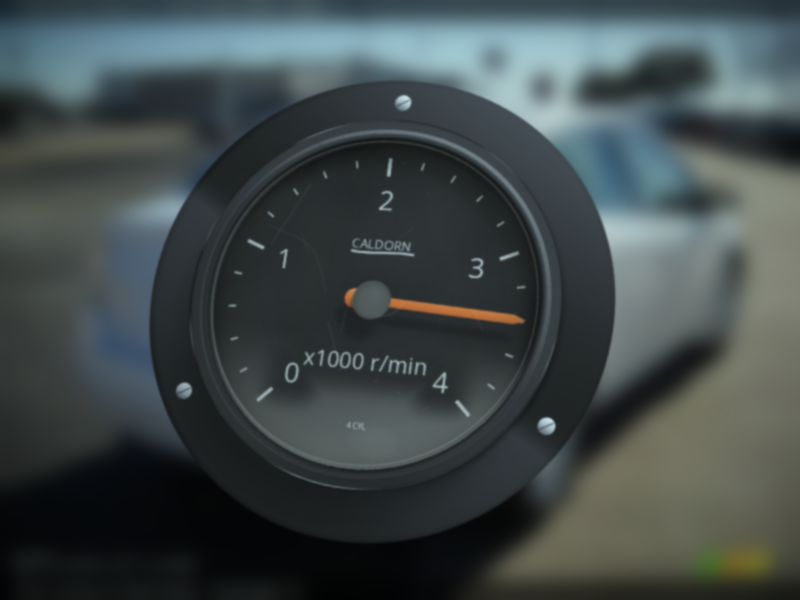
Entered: 3400 rpm
